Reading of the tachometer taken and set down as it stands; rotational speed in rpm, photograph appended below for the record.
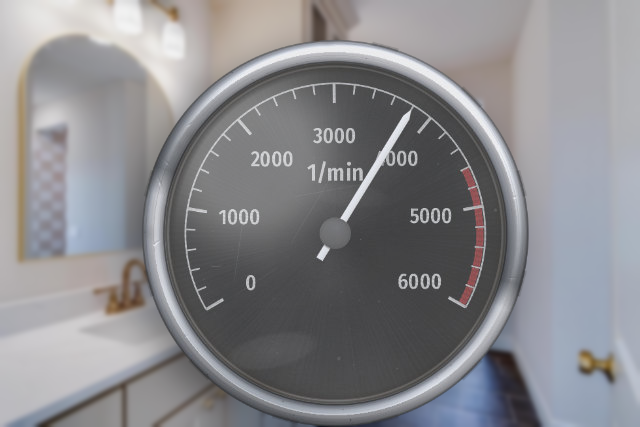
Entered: 3800 rpm
